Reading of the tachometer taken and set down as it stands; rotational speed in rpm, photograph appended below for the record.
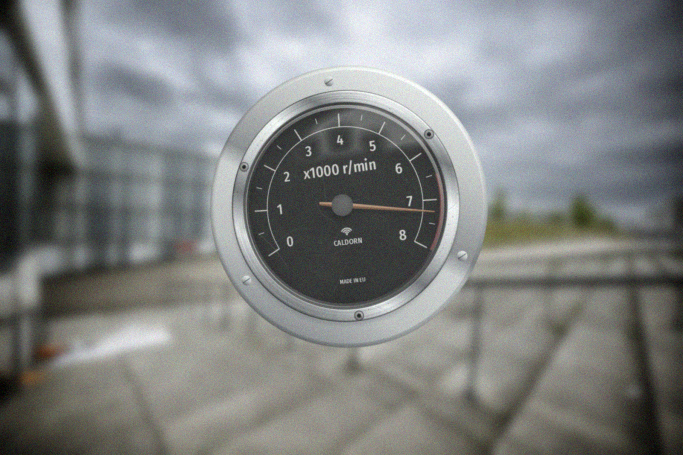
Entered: 7250 rpm
